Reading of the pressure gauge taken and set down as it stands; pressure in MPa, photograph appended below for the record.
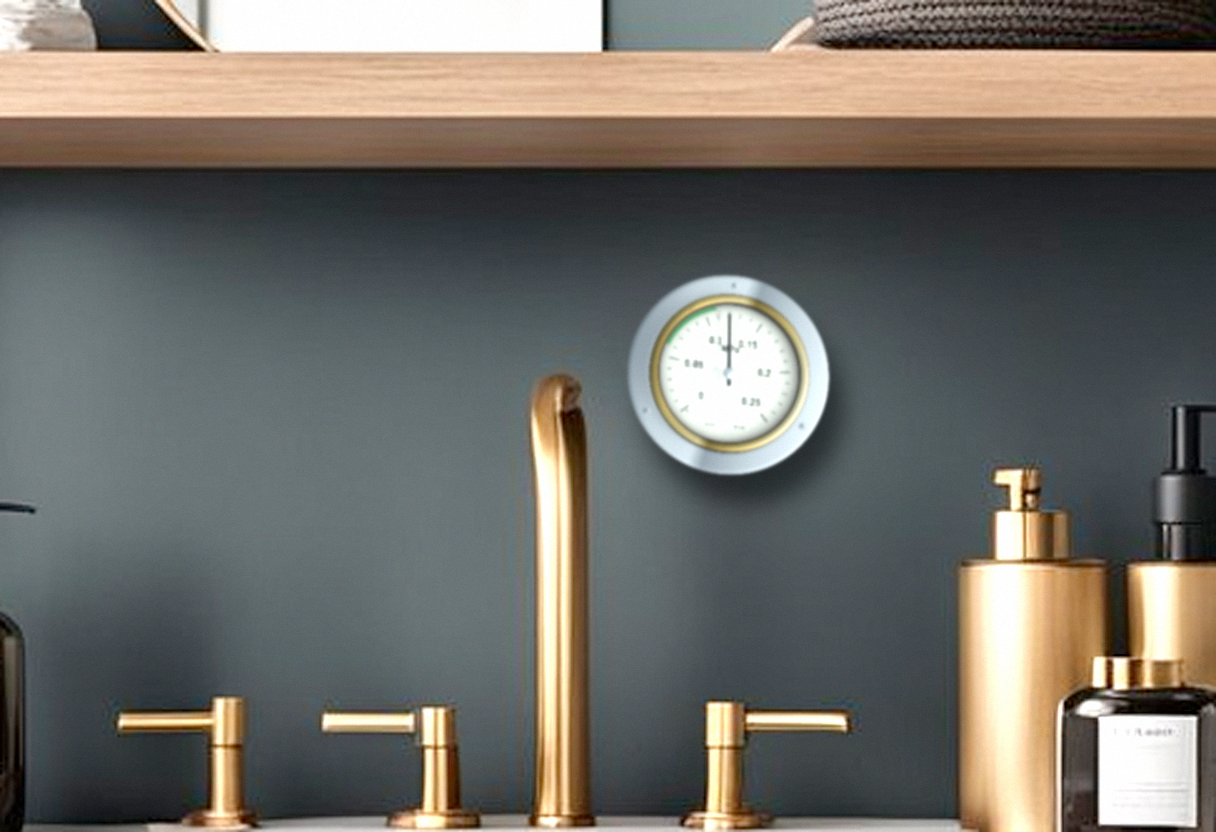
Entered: 0.12 MPa
